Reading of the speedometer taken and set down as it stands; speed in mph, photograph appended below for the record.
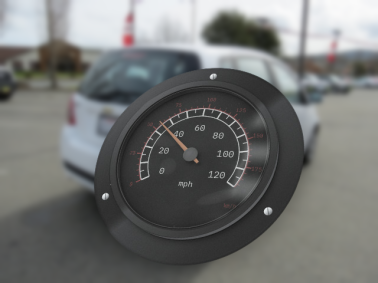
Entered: 35 mph
